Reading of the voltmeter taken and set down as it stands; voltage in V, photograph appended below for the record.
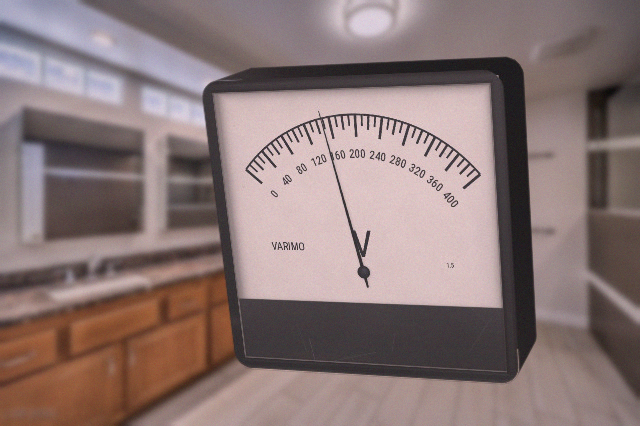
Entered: 150 V
